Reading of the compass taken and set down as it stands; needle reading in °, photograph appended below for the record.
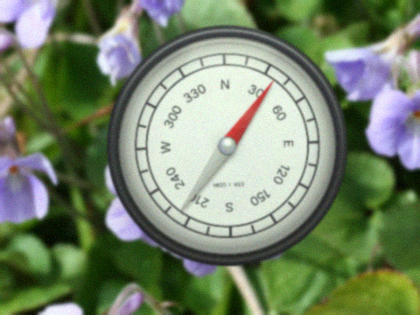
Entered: 37.5 °
